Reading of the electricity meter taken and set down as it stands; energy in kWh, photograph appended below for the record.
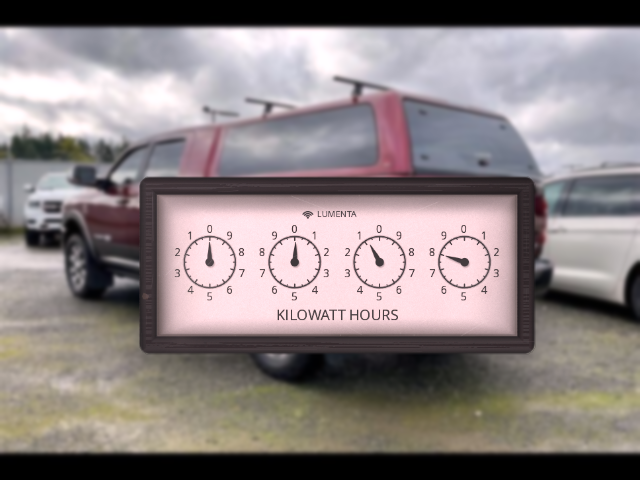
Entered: 8 kWh
